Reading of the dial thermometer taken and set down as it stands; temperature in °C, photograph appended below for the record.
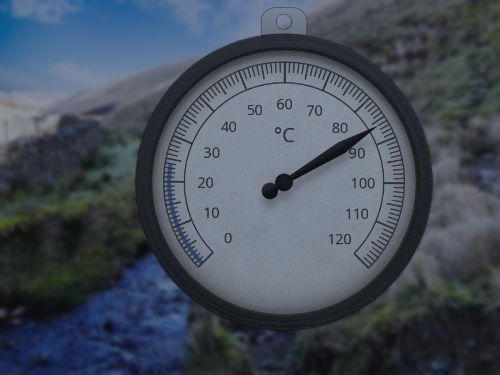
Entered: 86 °C
